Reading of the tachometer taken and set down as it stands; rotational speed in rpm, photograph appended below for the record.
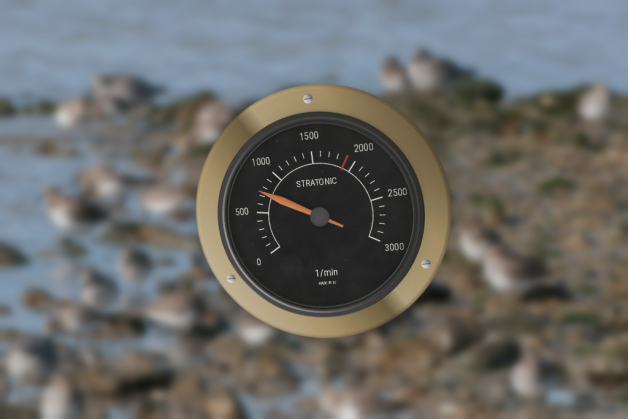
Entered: 750 rpm
